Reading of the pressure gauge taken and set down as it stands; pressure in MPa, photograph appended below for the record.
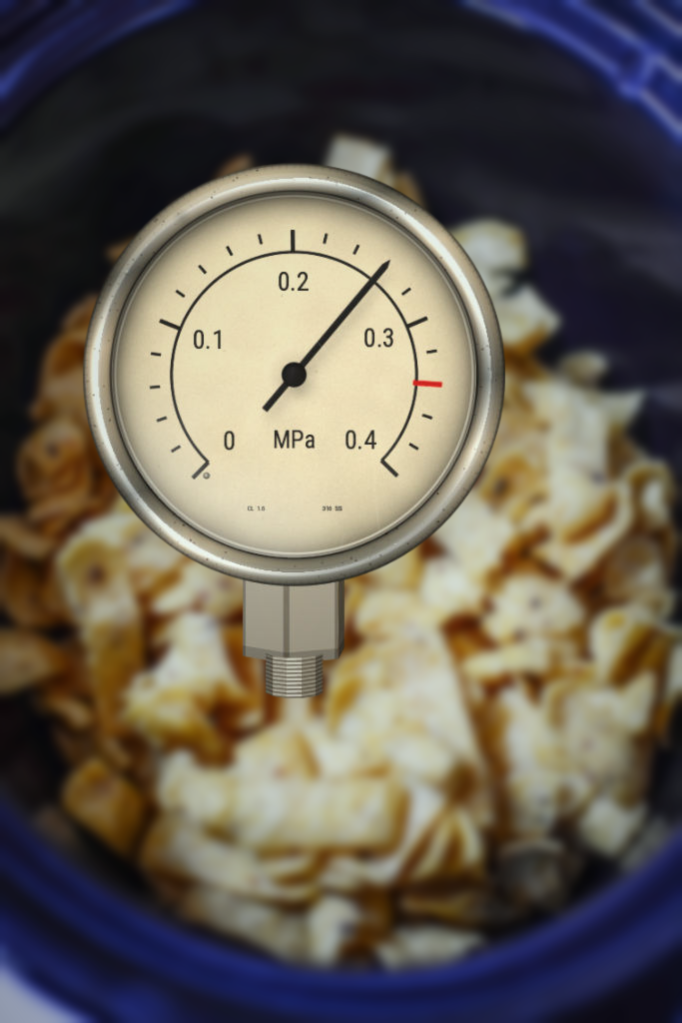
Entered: 0.26 MPa
